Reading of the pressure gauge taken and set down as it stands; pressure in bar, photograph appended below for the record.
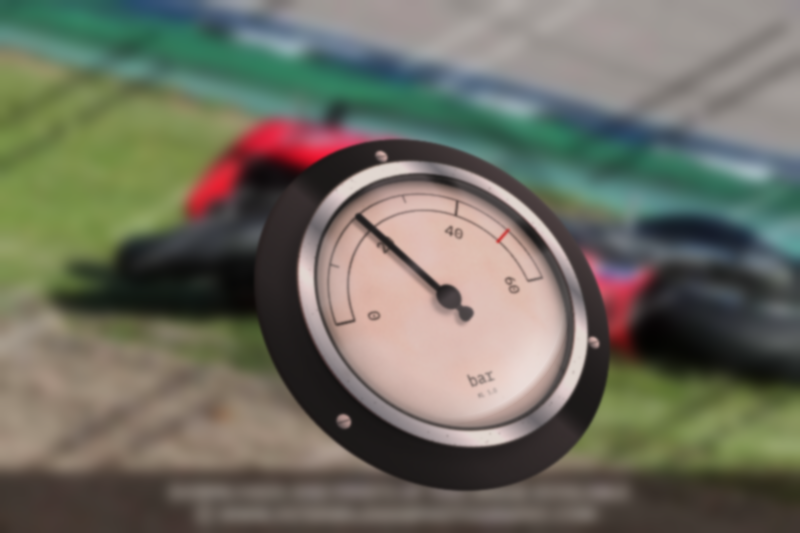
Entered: 20 bar
